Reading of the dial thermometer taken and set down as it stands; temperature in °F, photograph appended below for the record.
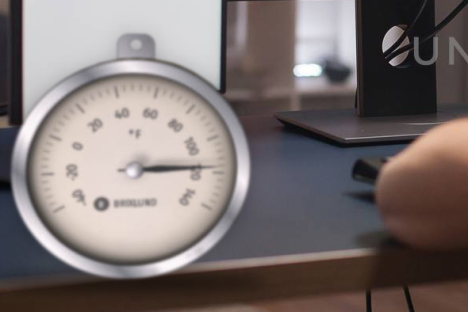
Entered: 116 °F
